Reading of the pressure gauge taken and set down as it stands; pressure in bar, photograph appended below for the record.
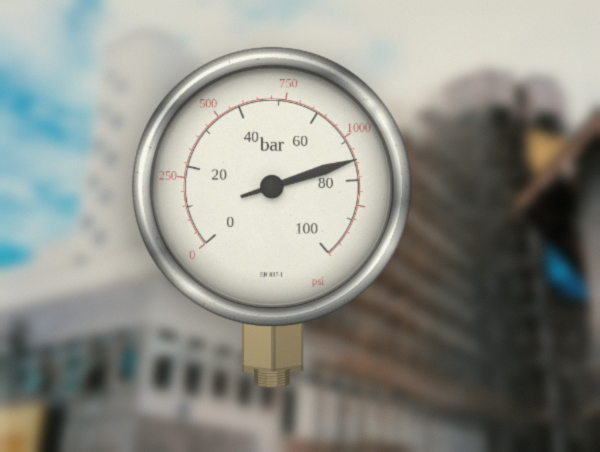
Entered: 75 bar
